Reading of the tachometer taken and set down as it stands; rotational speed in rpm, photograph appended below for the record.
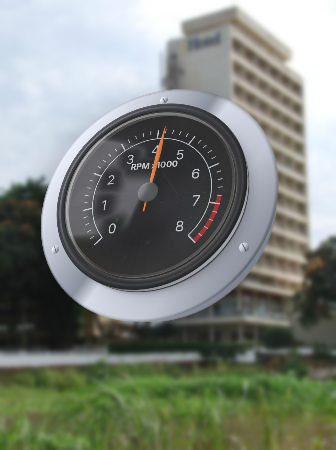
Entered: 4200 rpm
